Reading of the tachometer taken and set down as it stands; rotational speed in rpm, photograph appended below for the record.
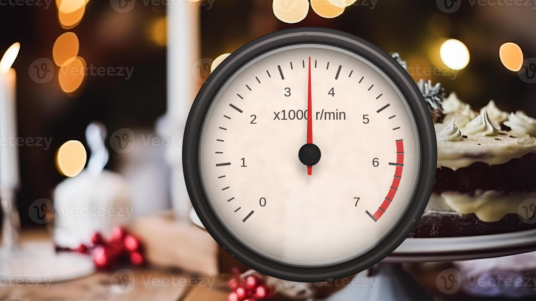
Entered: 3500 rpm
